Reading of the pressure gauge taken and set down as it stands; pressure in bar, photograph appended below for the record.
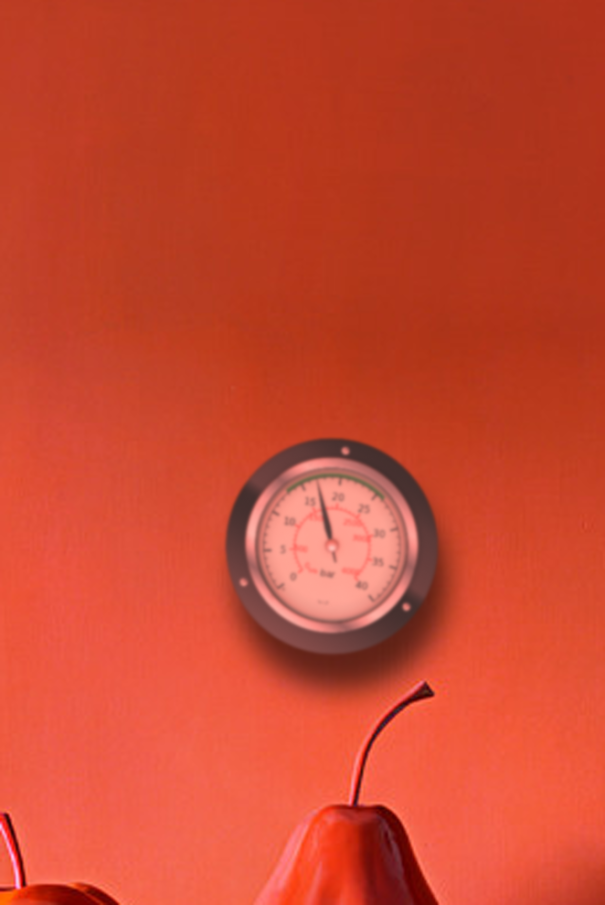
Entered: 17 bar
